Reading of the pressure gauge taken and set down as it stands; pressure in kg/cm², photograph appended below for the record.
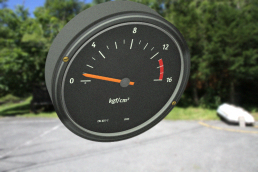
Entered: 1 kg/cm²
